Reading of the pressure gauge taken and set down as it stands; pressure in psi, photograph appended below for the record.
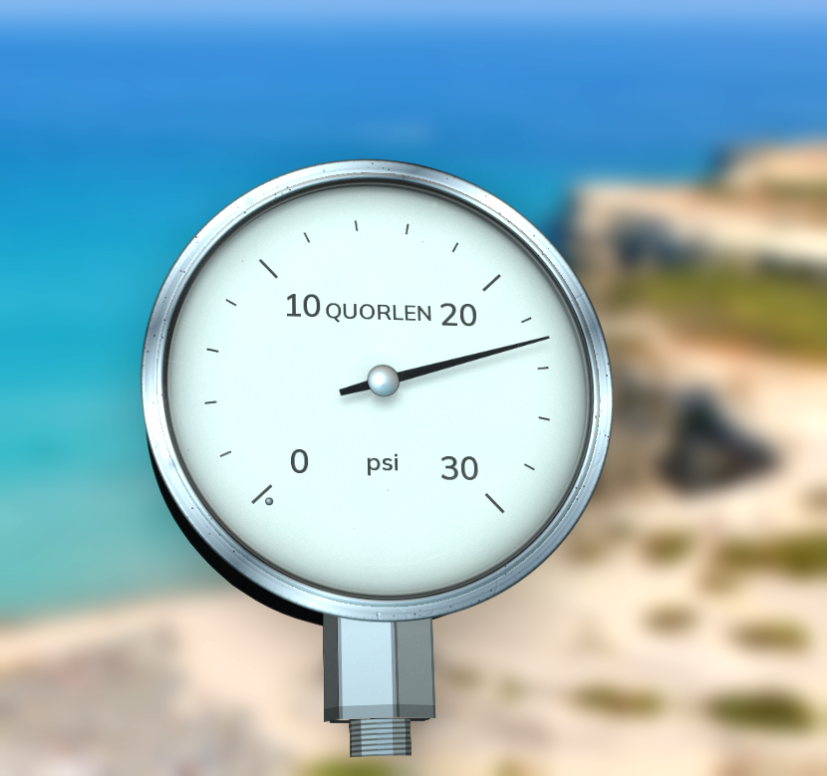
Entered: 23 psi
